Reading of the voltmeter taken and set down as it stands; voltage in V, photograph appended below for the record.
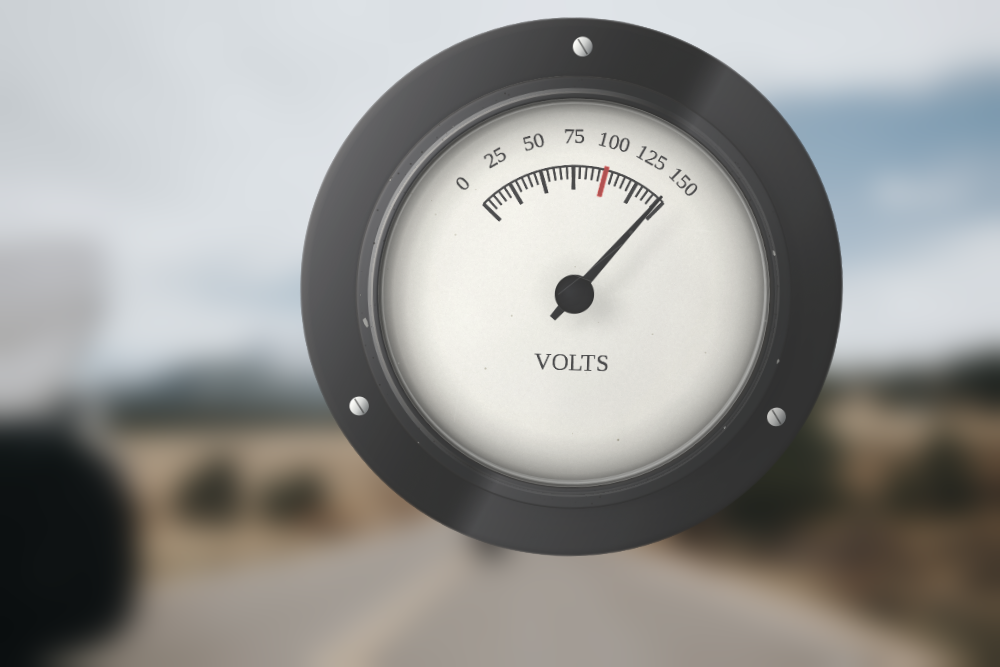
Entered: 145 V
